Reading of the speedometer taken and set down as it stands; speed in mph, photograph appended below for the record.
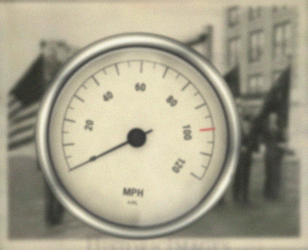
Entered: 0 mph
